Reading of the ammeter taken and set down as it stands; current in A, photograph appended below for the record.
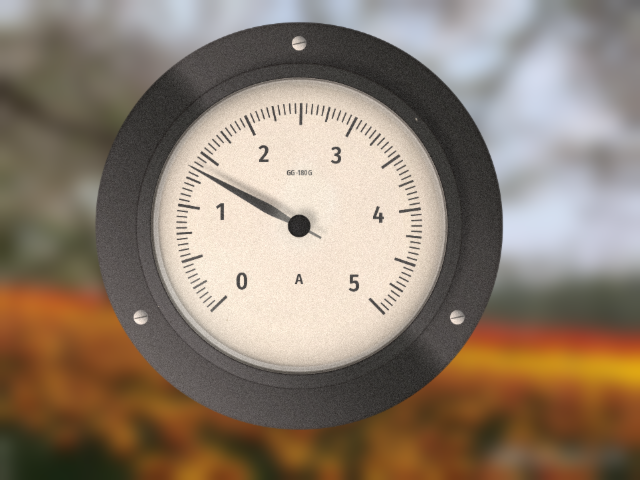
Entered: 1.35 A
